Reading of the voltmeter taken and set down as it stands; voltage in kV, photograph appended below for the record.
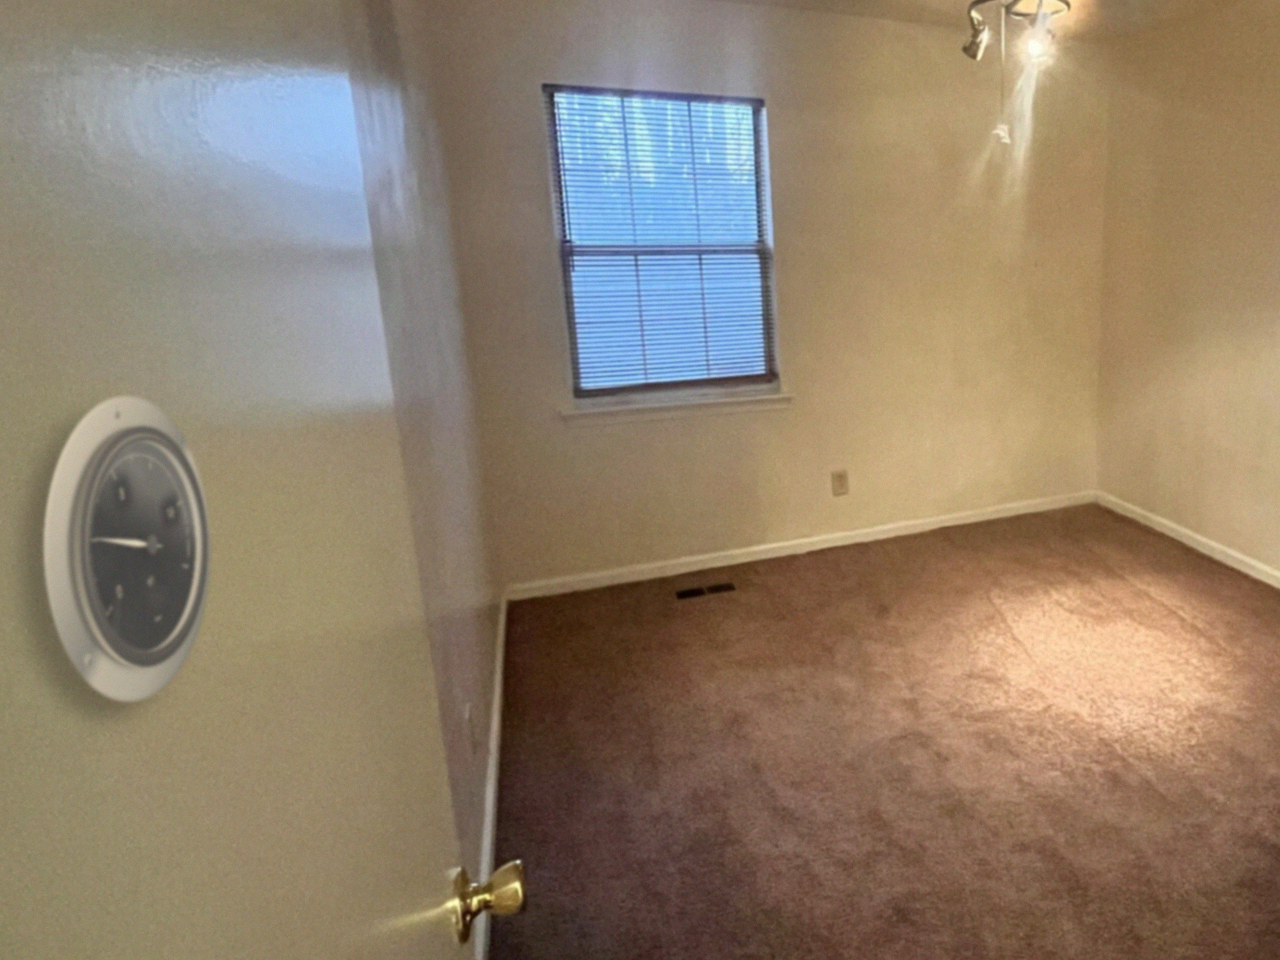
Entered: 4 kV
